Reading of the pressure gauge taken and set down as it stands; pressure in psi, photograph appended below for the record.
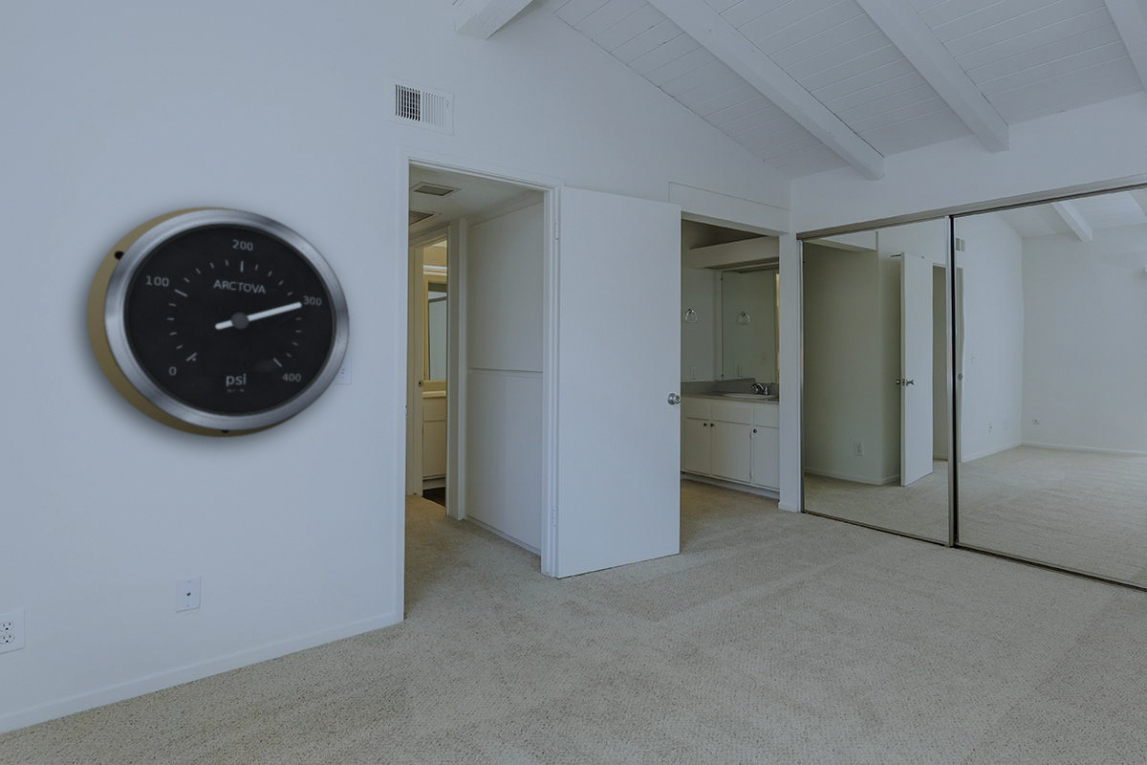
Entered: 300 psi
